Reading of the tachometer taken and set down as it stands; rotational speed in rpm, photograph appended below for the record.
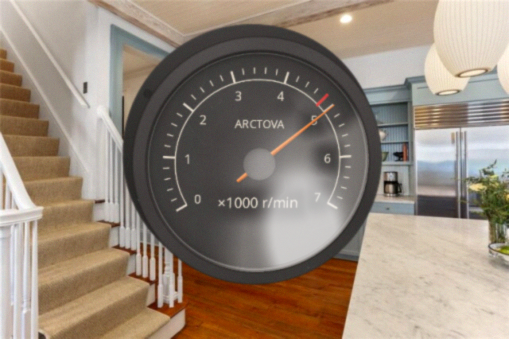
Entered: 5000 rpm
